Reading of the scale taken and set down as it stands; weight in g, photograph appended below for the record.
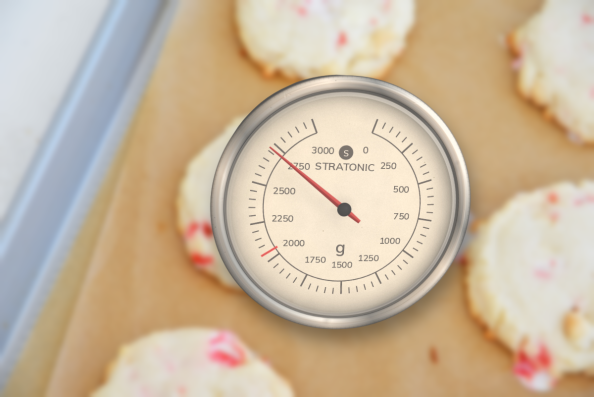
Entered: 2725 g
